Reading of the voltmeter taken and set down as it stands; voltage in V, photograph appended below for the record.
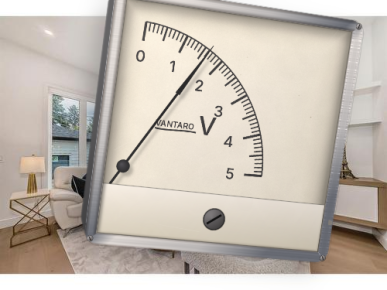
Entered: 1.6 V
